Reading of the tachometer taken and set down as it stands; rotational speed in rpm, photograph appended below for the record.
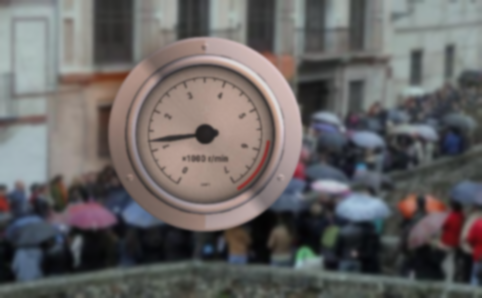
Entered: 1250 rpm
